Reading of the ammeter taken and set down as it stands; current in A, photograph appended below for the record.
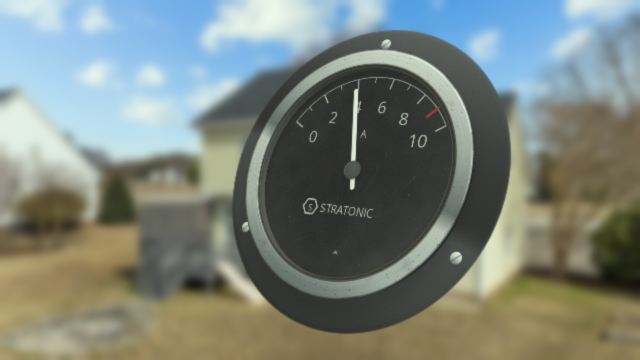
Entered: 4 A
